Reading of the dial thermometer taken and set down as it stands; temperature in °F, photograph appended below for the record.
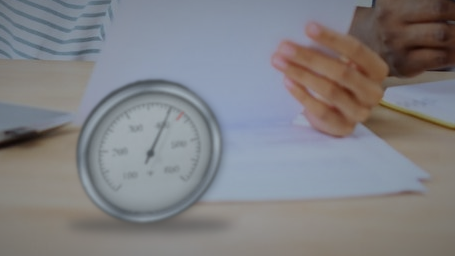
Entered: 400 °F
